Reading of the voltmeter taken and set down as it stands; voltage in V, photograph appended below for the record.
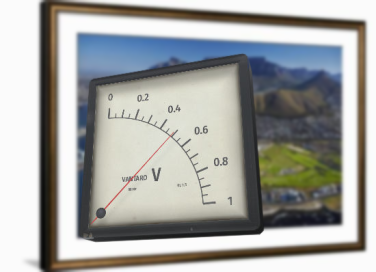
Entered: 0.5 V
